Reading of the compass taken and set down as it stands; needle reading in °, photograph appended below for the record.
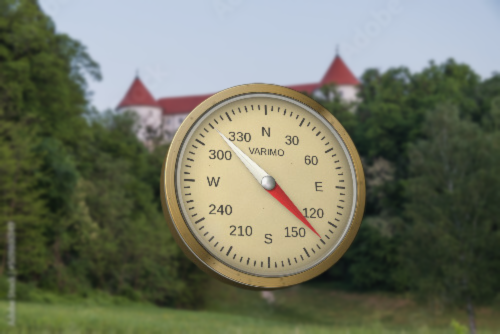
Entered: 135 °
